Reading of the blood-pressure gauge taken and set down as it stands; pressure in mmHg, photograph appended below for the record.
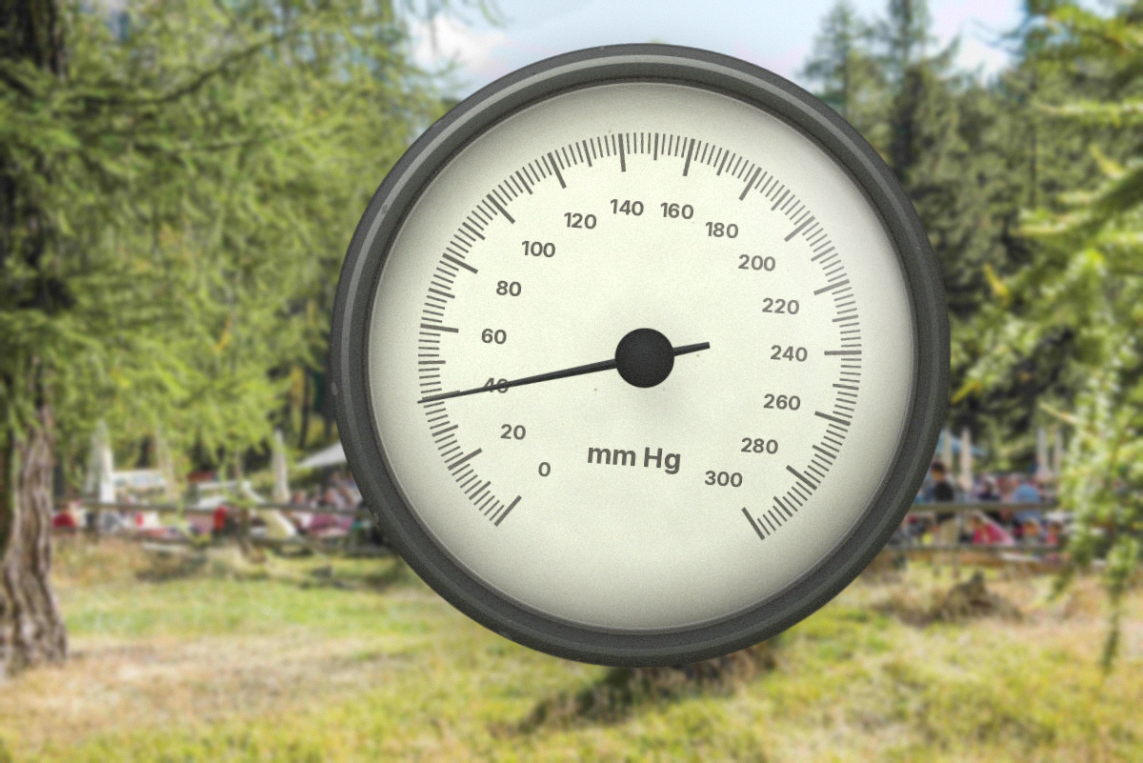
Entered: 40 mmHg
